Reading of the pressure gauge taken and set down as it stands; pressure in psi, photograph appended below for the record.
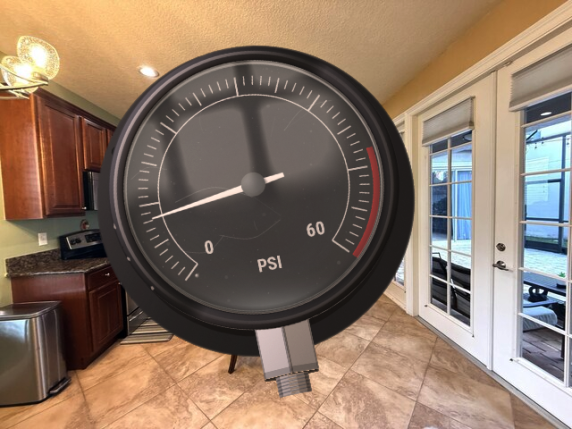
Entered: 8 psi
